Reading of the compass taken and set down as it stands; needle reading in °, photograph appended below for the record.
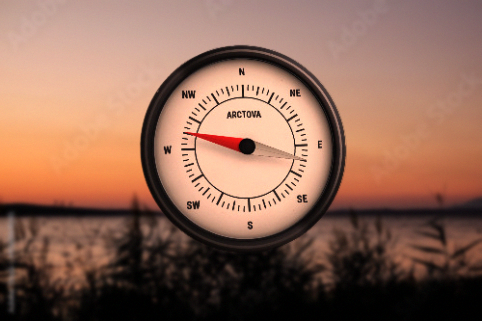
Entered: 285 °
